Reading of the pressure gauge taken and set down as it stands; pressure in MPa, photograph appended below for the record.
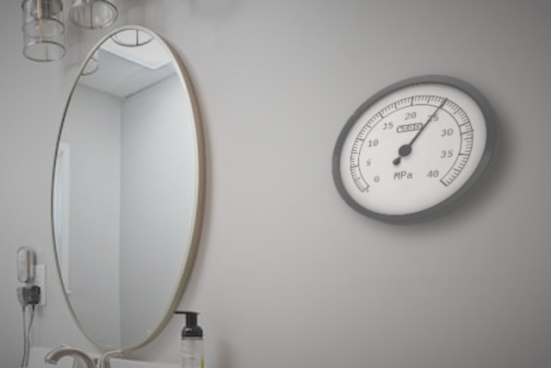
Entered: 25 MPa
